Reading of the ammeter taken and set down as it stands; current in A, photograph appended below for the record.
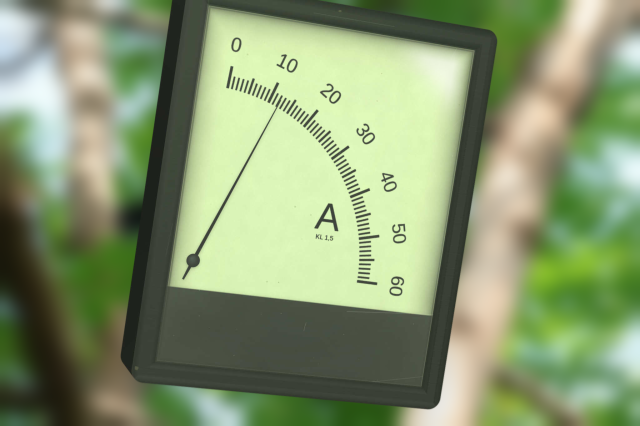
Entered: 12 A
